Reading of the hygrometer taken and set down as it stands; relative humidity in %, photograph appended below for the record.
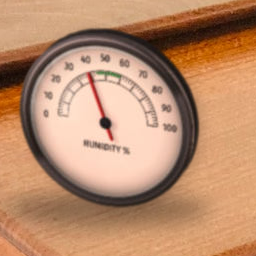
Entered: 40 %
